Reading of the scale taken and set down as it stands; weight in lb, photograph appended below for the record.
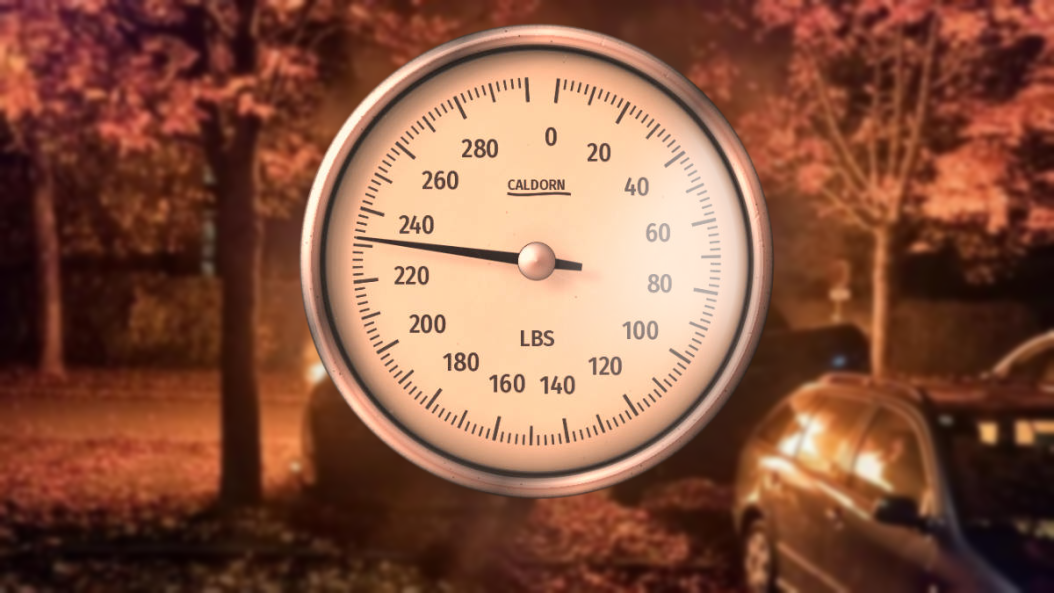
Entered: 232 lb
